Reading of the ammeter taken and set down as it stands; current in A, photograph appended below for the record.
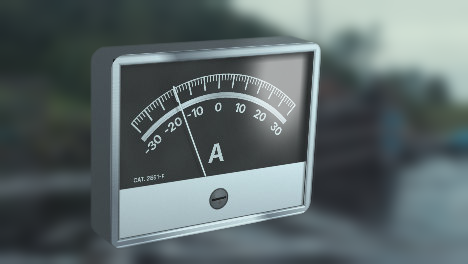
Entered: -15 A
